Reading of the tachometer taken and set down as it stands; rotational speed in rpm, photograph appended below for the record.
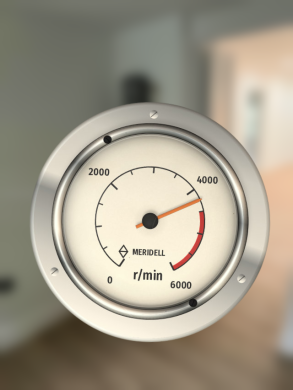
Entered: 4250 rpm
